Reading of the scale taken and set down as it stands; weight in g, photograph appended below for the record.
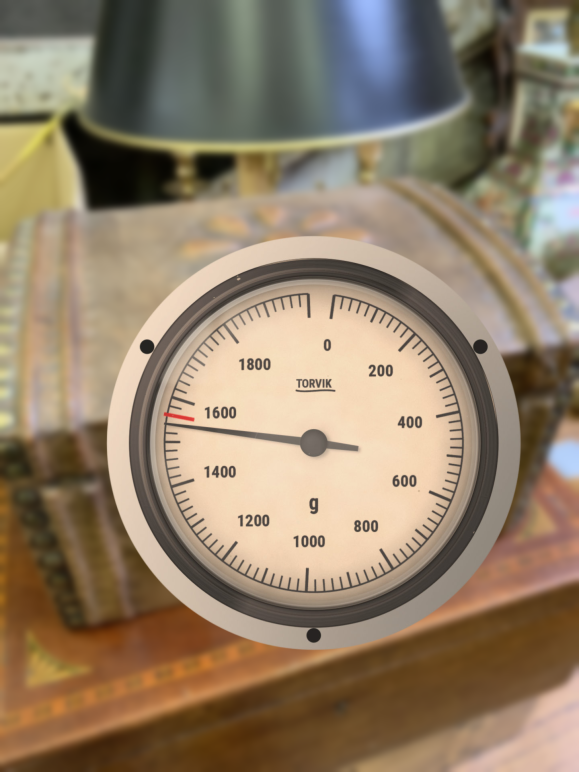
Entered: 1540 g
